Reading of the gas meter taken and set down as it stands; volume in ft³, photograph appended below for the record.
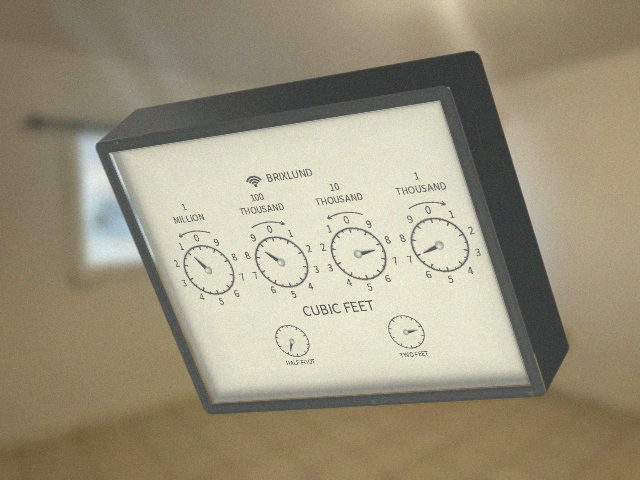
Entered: 87700 ft³
